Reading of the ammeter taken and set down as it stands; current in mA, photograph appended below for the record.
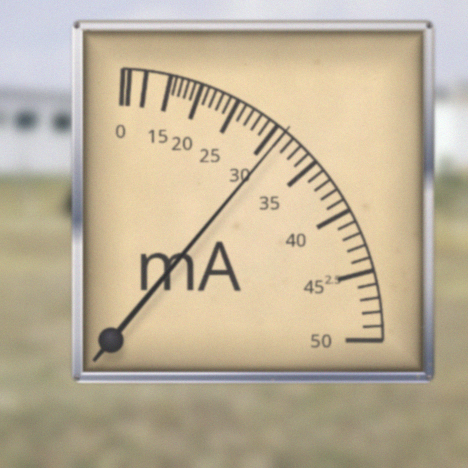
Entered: 31 mA
